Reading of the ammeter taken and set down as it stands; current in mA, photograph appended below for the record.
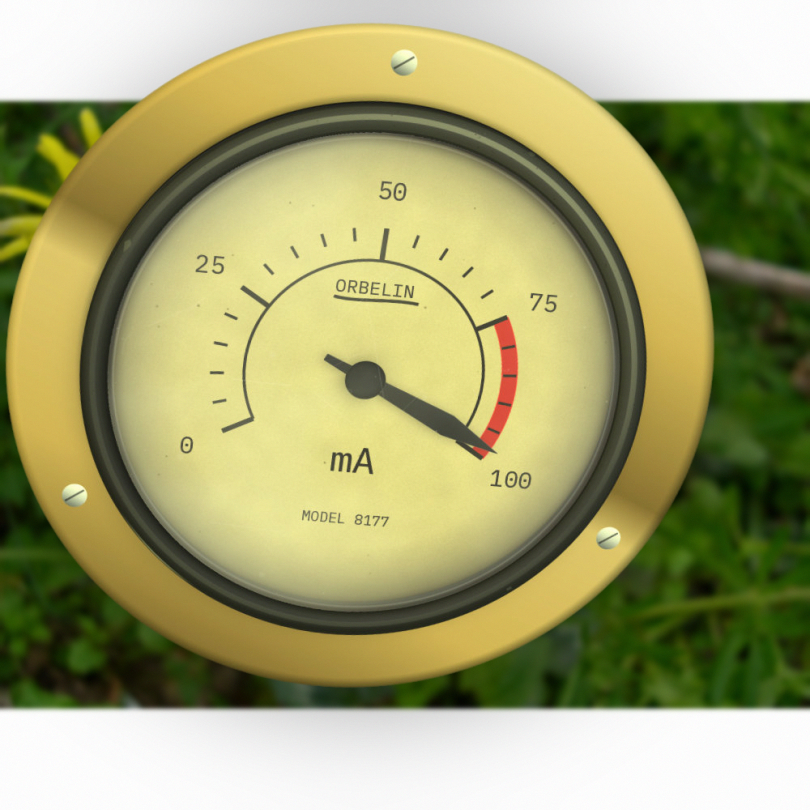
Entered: 97.5 mA
